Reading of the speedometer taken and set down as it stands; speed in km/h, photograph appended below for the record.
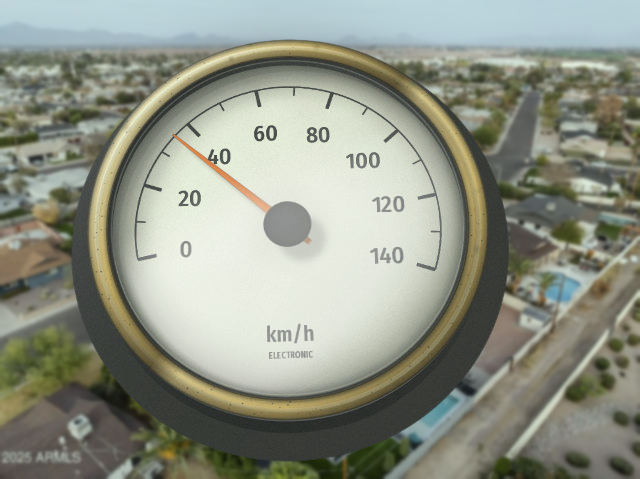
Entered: 35 km/h
